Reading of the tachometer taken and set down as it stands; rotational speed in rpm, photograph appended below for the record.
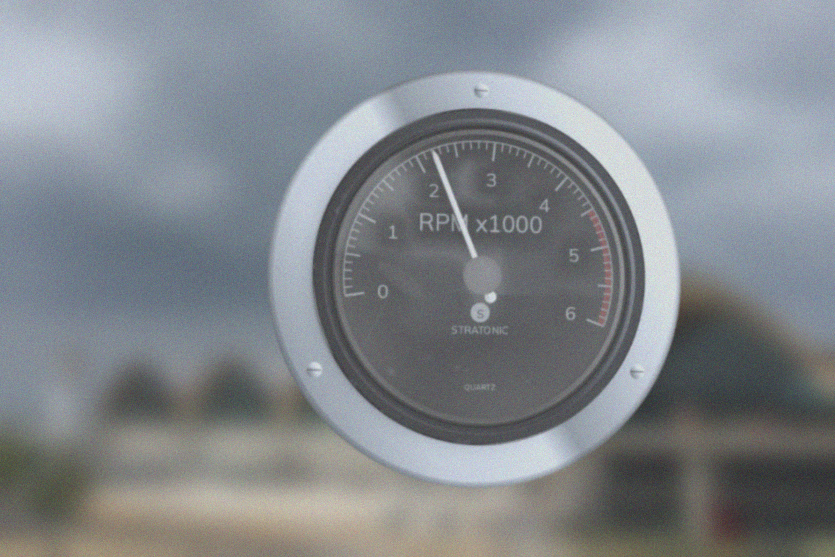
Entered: 2200 rpm
